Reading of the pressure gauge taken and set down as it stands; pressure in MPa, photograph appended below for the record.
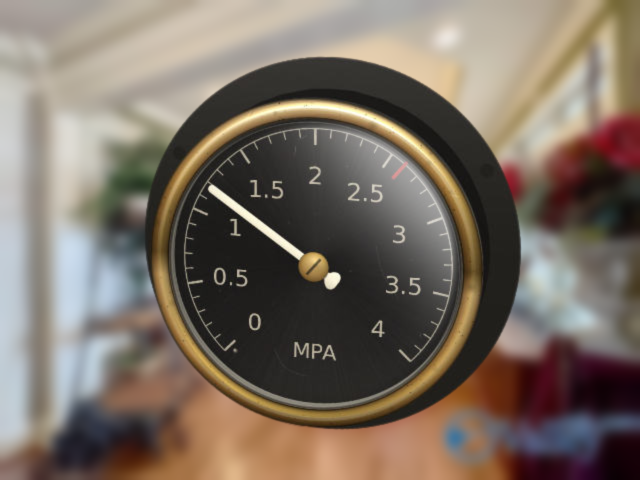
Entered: 1.2 MPa
